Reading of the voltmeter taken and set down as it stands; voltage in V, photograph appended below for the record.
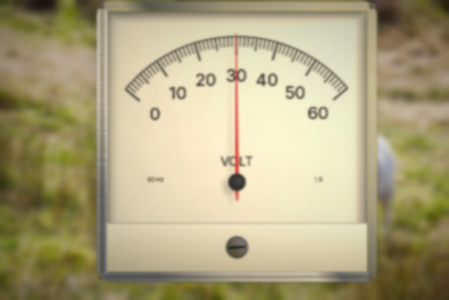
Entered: 30 V
